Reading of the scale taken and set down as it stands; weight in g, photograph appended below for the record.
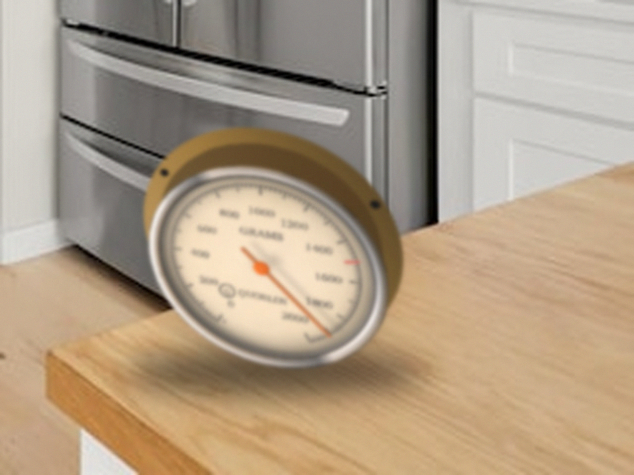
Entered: 1900 g
